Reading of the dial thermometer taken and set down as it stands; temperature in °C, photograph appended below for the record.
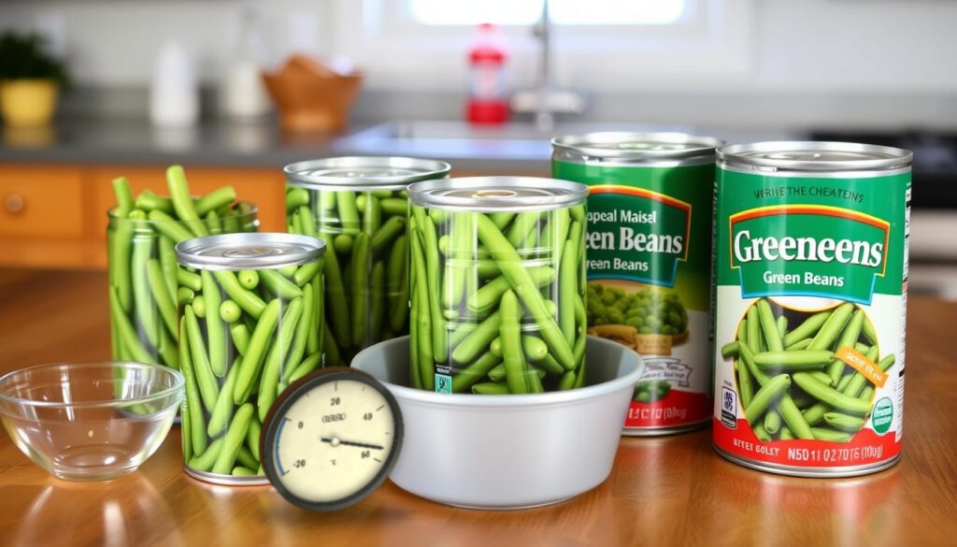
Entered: 55 °C
